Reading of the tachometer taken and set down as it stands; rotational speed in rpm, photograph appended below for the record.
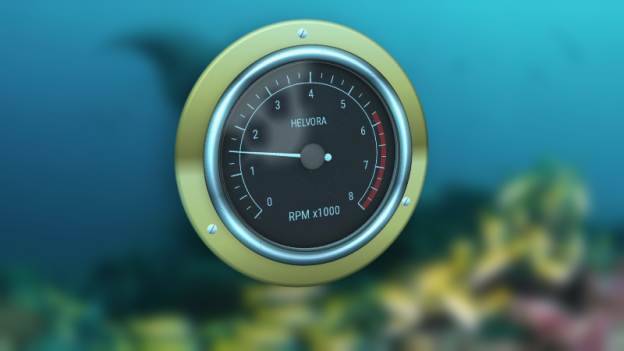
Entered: 1500 rpm
